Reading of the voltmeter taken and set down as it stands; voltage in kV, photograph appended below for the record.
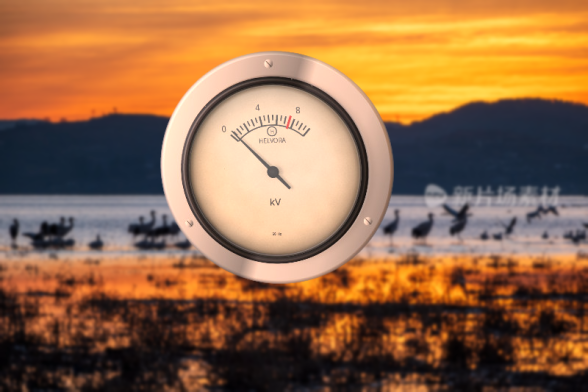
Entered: 0.5 kV
